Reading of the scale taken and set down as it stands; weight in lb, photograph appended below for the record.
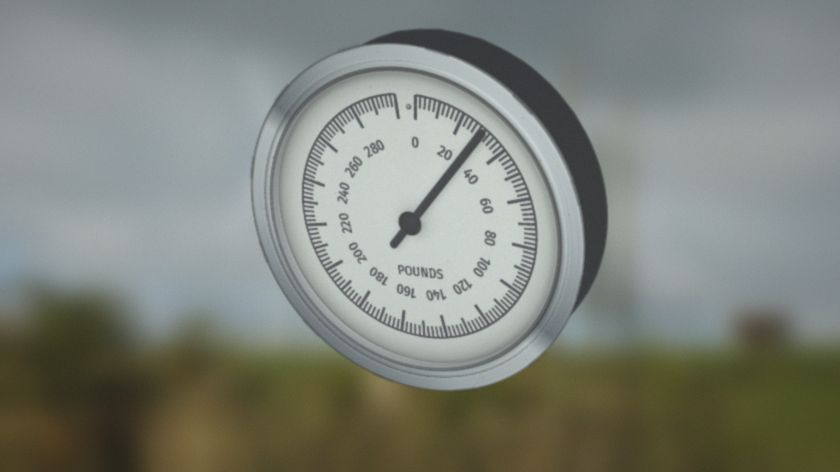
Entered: 30 lb
